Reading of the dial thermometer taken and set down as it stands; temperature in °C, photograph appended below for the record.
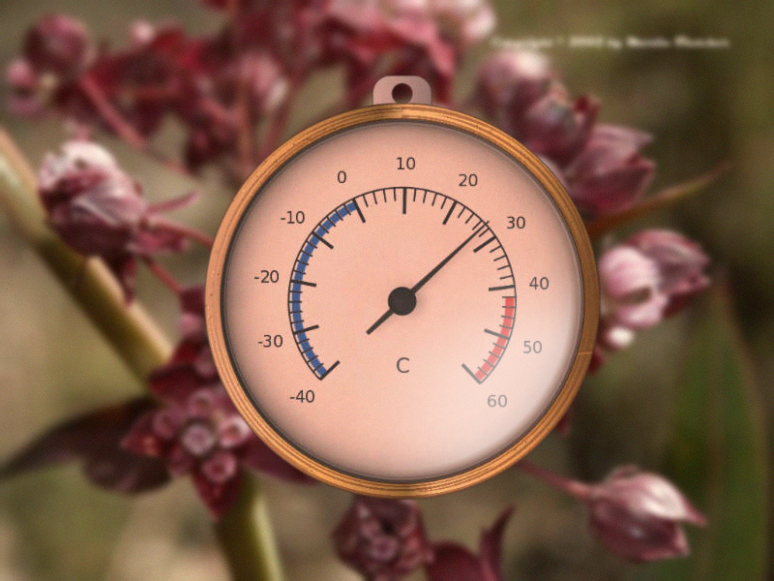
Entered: 27 °C
